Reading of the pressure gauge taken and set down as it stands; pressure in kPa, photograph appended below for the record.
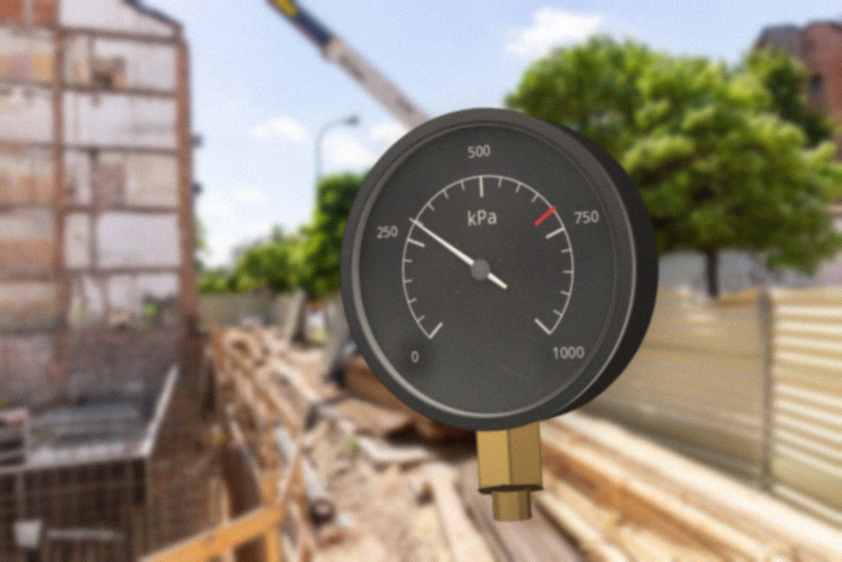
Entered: 300 kPa
